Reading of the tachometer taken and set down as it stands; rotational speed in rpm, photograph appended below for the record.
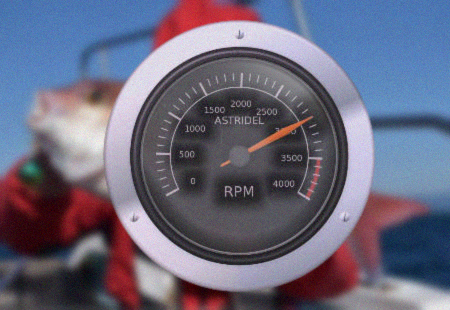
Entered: 3000 rpm
